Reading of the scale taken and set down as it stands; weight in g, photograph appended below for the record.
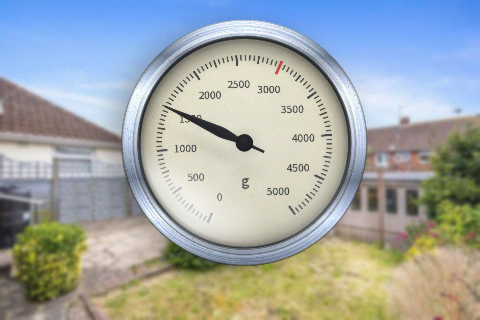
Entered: 1500 g
